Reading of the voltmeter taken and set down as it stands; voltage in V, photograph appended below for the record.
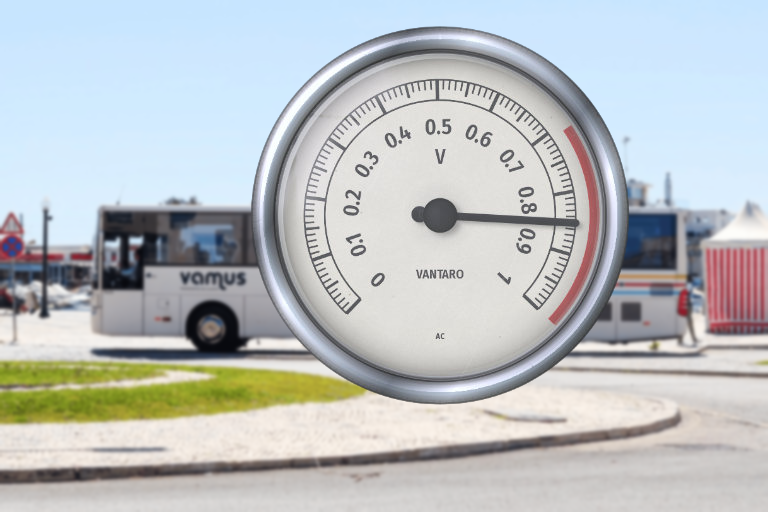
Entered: 0.85 V
